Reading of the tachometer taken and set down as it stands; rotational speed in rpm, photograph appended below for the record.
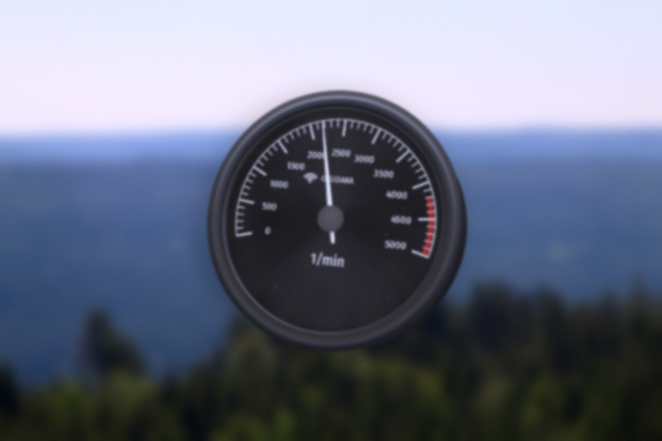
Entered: 2200 rpm
